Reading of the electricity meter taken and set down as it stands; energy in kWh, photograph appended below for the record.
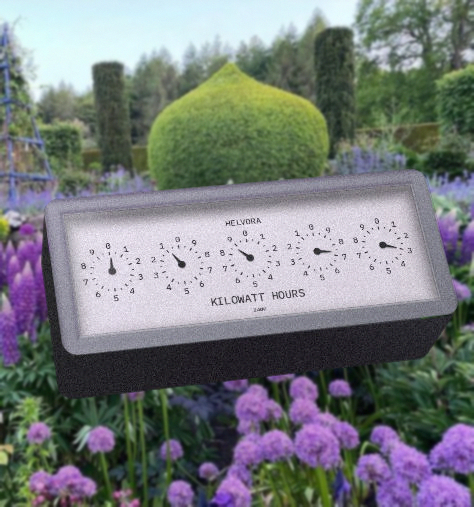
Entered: 873 kWh
